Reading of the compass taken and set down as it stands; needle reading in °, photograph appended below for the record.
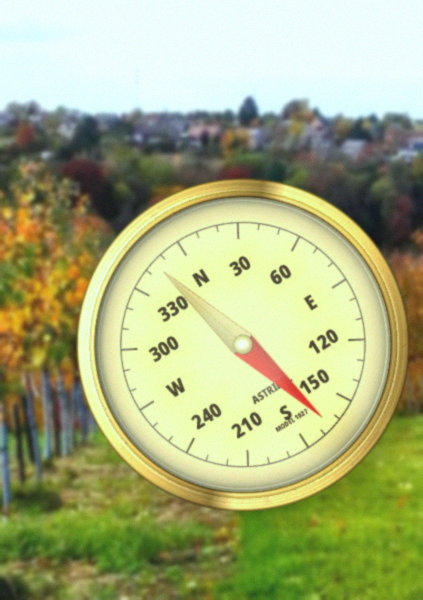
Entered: 165 °
